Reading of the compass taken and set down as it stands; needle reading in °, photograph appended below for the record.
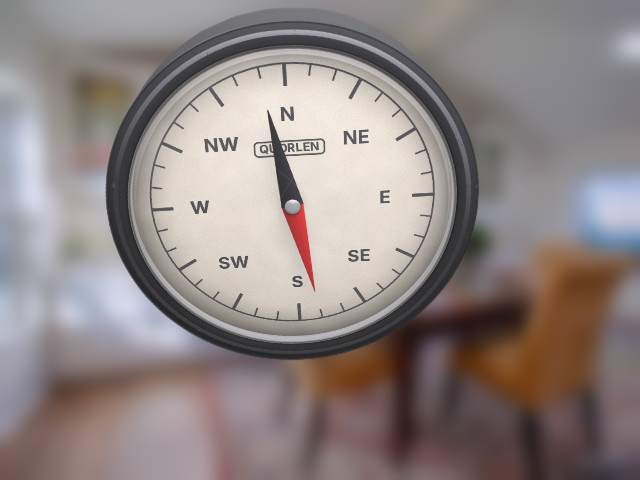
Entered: 170 °
